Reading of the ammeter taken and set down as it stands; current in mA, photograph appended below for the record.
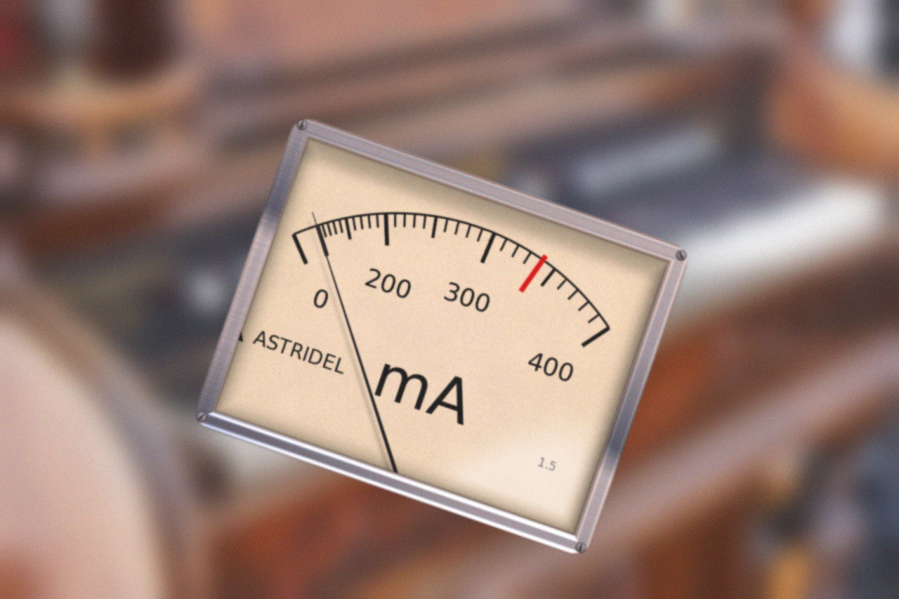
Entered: 100 mA
